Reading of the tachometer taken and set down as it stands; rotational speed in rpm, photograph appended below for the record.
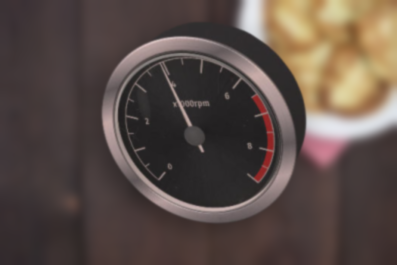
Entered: 4000 rpm
